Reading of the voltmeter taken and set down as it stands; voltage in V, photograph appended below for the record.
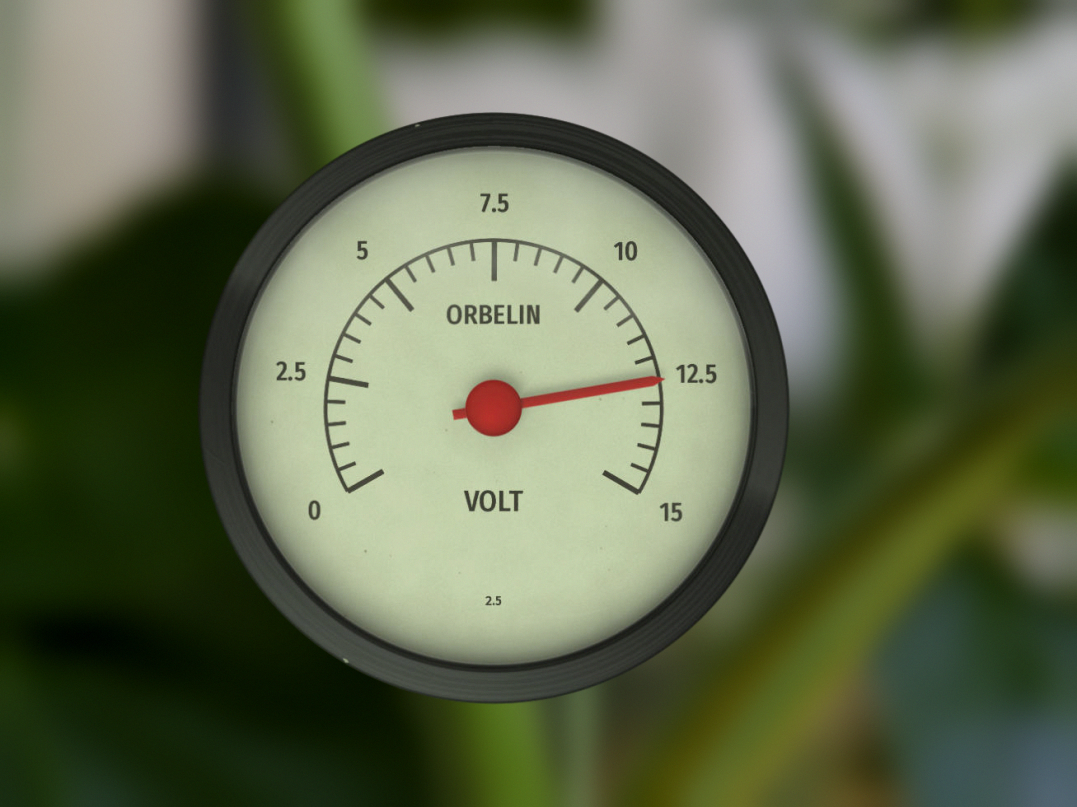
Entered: 12.5 V
